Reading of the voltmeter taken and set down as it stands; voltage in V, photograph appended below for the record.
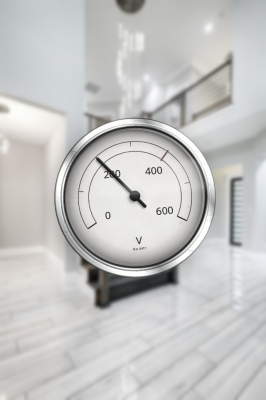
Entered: 200 V
